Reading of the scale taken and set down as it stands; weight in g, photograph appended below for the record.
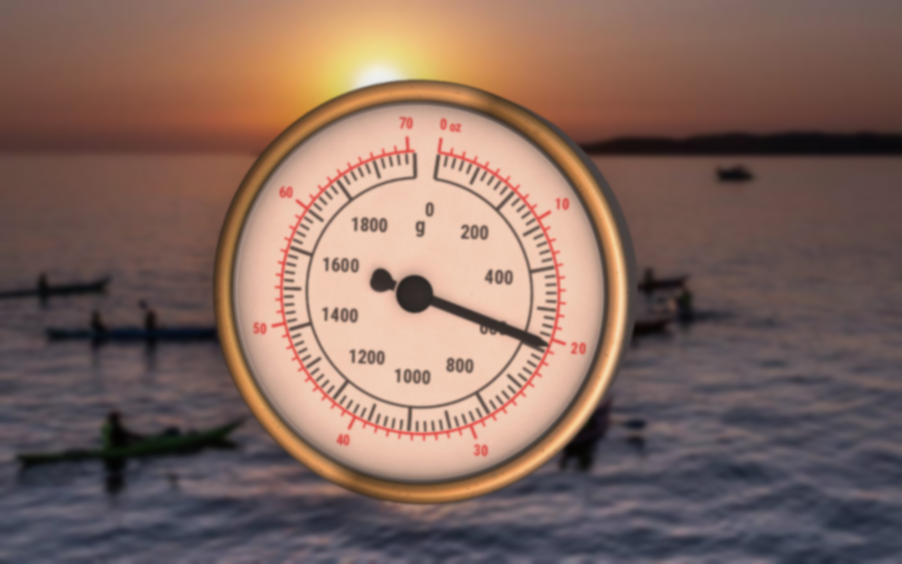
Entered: 580 g
